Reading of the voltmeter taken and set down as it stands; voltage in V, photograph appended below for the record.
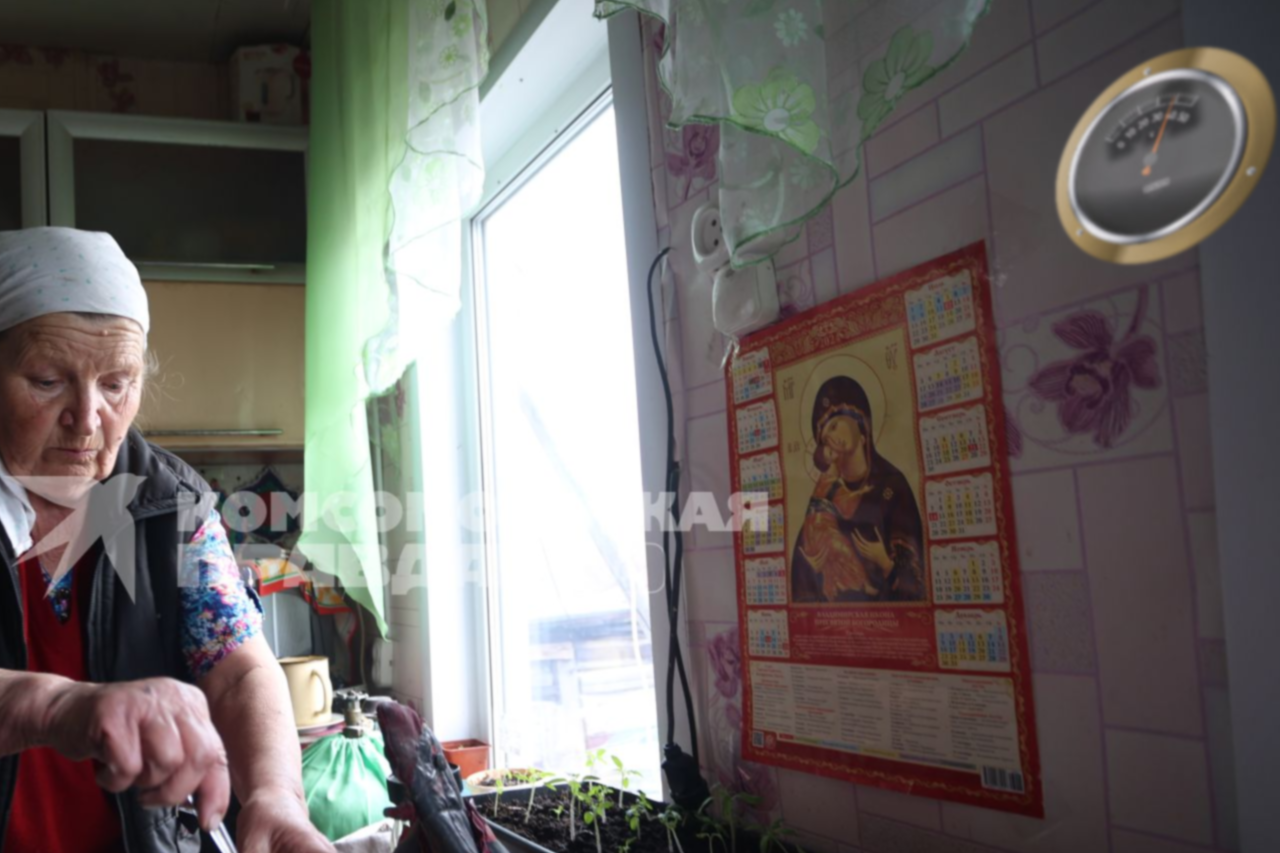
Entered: 40 V
